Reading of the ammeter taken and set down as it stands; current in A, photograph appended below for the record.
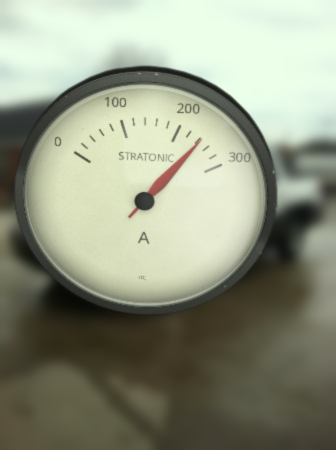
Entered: 240 A
